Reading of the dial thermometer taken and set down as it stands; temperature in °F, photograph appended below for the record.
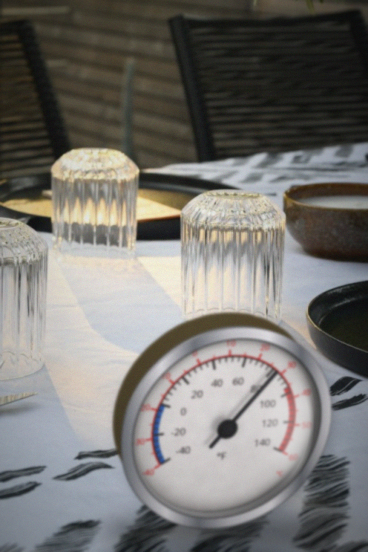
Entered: 80 °F
